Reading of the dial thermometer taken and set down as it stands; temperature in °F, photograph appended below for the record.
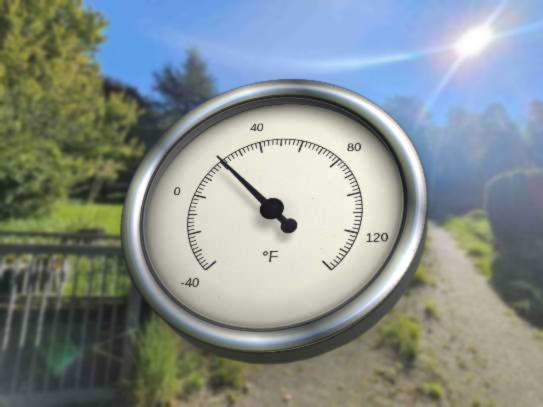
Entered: 20 °F
